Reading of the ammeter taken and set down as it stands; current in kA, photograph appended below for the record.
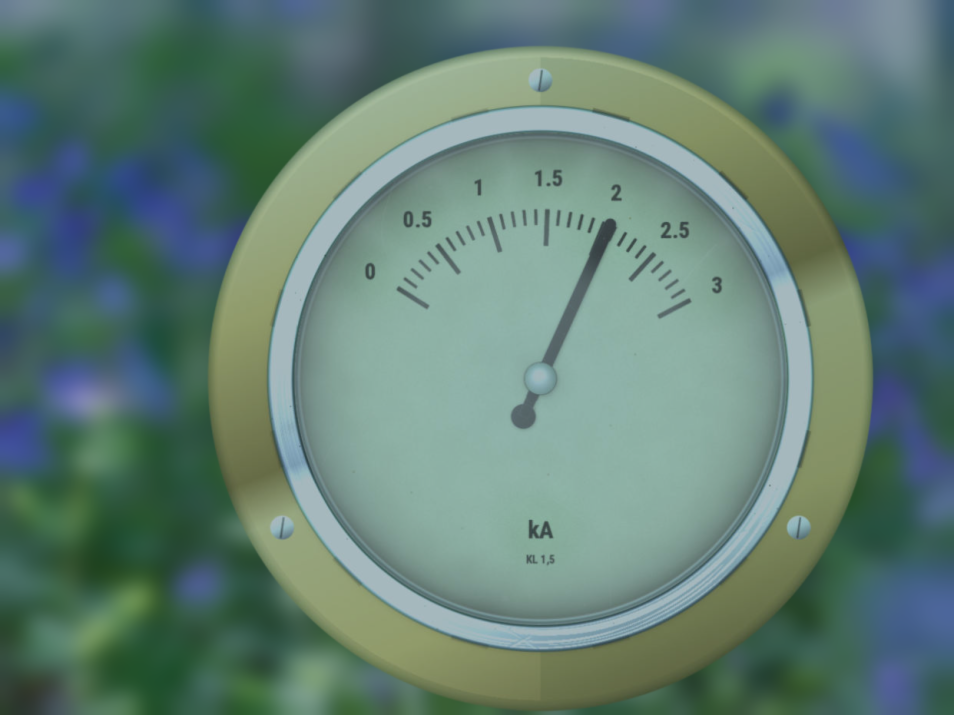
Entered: 2.05 kA
